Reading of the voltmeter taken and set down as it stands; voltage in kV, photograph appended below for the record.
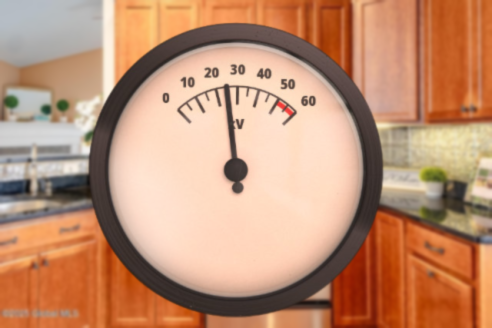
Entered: 25 kV
